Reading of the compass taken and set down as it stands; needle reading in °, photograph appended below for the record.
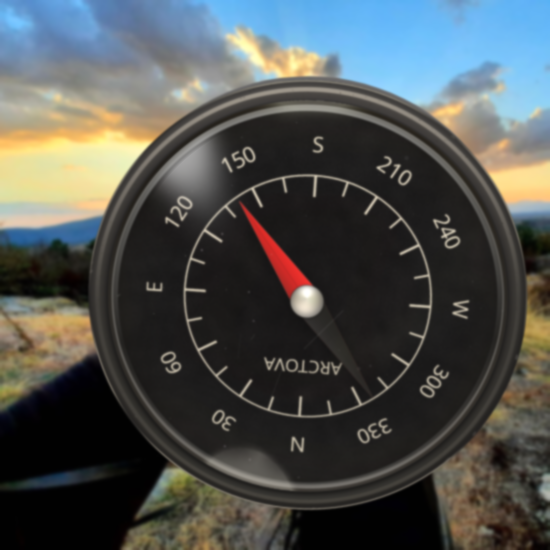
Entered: 142.5 °
